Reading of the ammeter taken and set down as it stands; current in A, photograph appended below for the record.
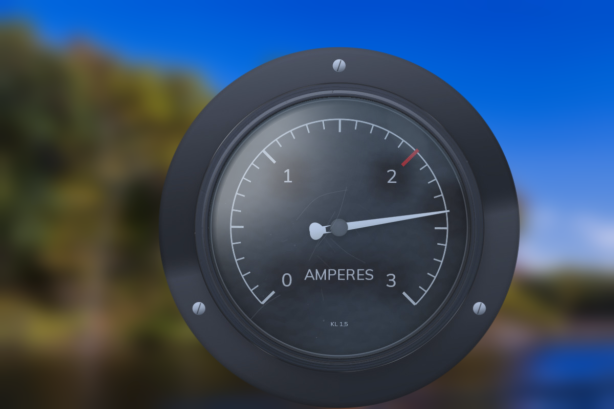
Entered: 2.4 A
